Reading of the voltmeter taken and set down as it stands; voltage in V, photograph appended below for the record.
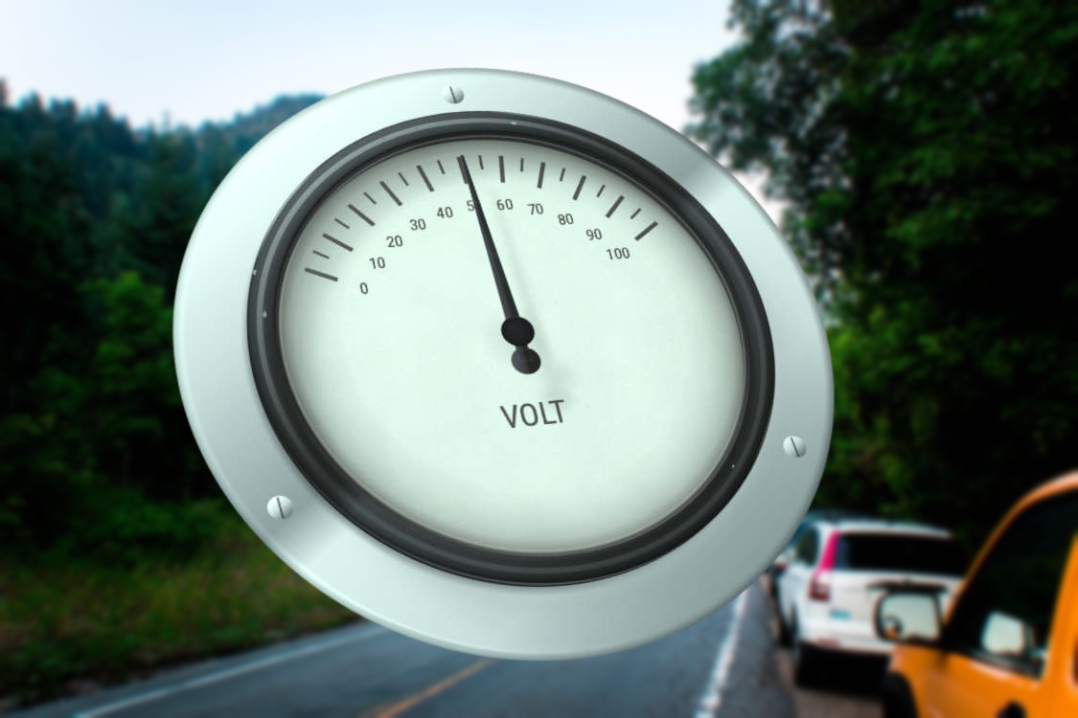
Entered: 50 V
